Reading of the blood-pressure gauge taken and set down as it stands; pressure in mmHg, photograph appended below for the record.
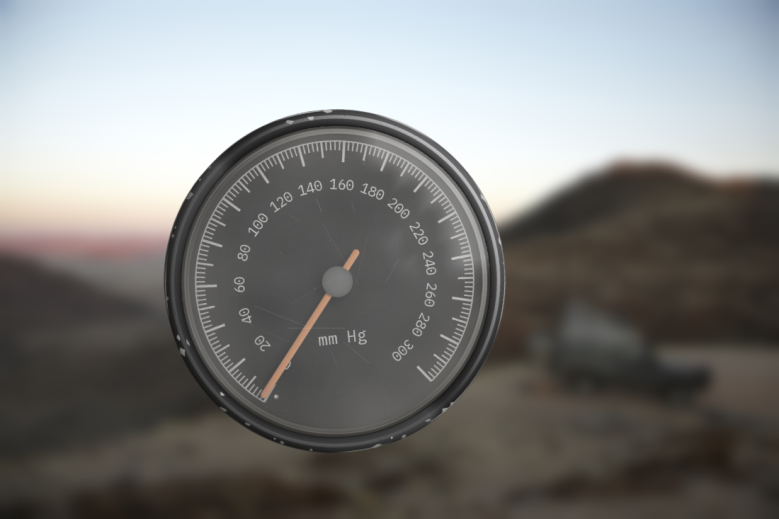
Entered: 2 mmHg
